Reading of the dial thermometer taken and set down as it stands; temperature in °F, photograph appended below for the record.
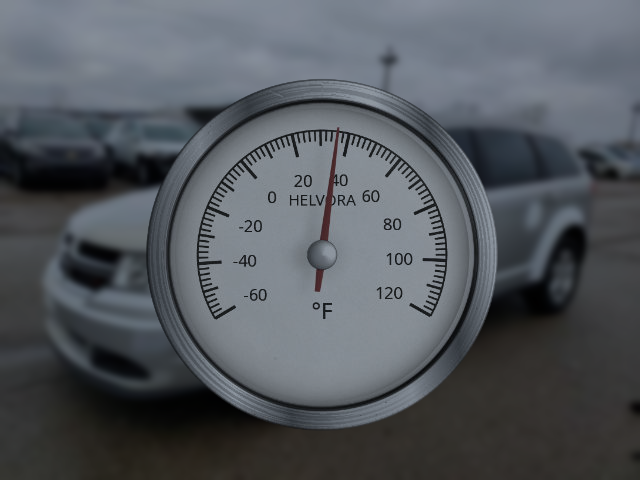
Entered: 36 °F
